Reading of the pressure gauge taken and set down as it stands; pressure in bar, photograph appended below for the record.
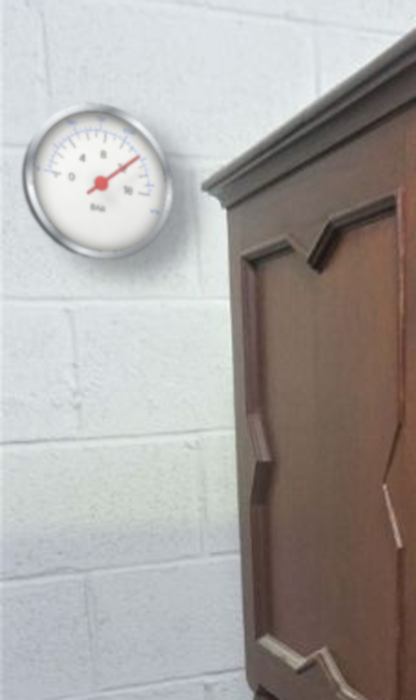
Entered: 12 bar
